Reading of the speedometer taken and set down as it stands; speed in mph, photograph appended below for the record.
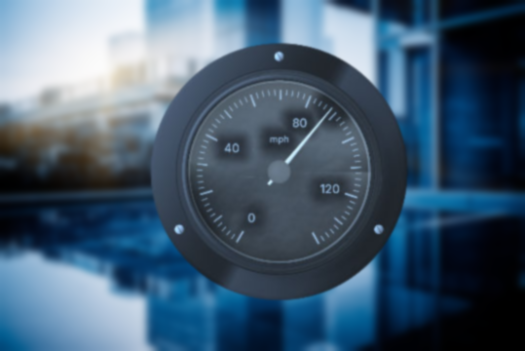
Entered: 88 mph
